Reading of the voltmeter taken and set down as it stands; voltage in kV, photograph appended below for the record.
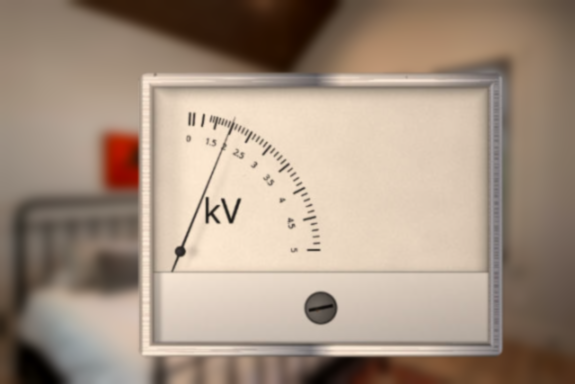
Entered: 2 kV
